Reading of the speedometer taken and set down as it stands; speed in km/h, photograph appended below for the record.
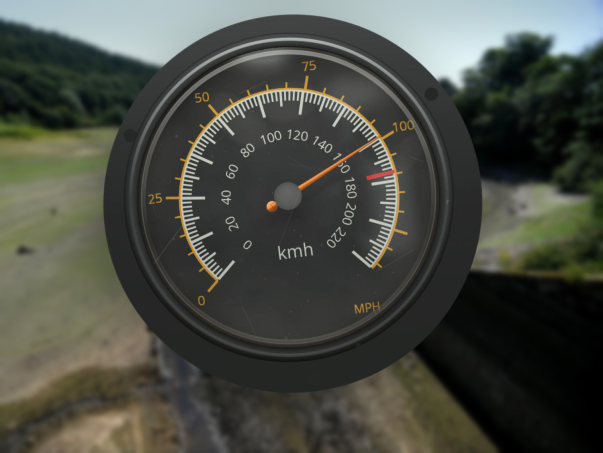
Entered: 160 km/h
